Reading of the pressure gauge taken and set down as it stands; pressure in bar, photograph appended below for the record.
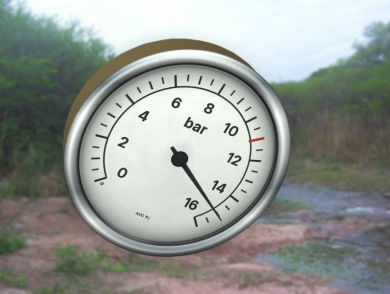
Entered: 15 bar
